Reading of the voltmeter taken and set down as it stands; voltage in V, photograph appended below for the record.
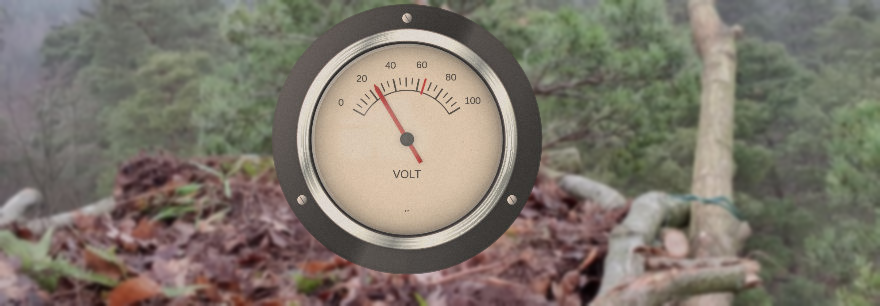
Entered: 25 V
